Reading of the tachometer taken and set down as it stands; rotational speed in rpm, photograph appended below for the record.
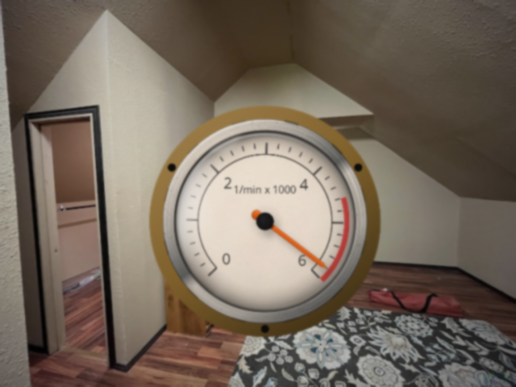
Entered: 5800 rpm
